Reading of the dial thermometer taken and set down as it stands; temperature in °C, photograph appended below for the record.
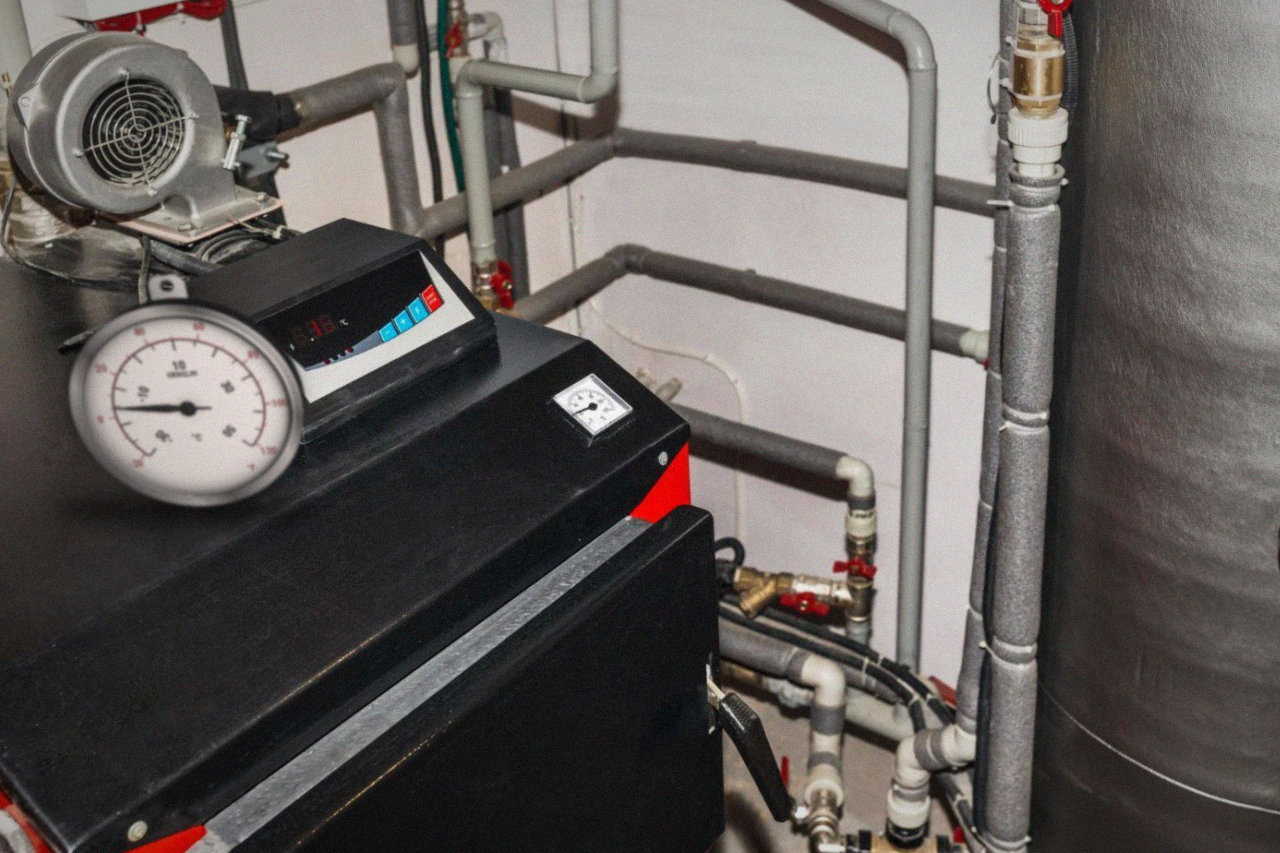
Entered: -15 °C
